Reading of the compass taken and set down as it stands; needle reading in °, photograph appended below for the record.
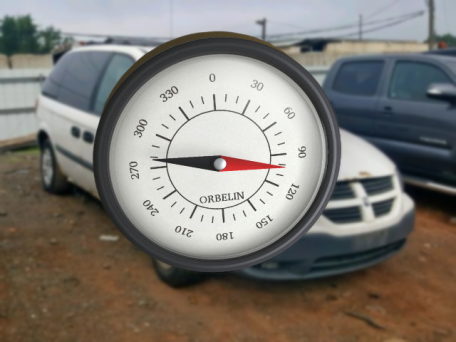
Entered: 100 °
